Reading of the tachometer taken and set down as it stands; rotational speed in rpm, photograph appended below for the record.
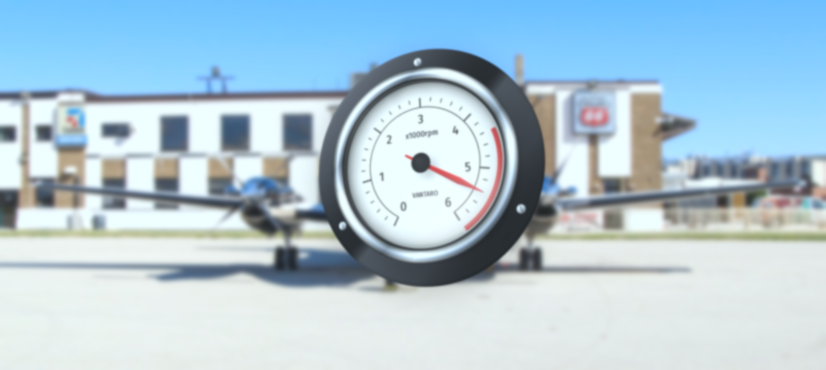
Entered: 5400 rpm
